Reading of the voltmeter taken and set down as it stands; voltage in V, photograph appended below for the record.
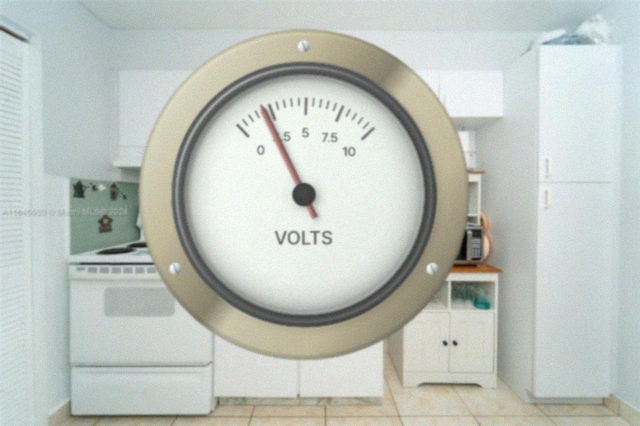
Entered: 2 V
